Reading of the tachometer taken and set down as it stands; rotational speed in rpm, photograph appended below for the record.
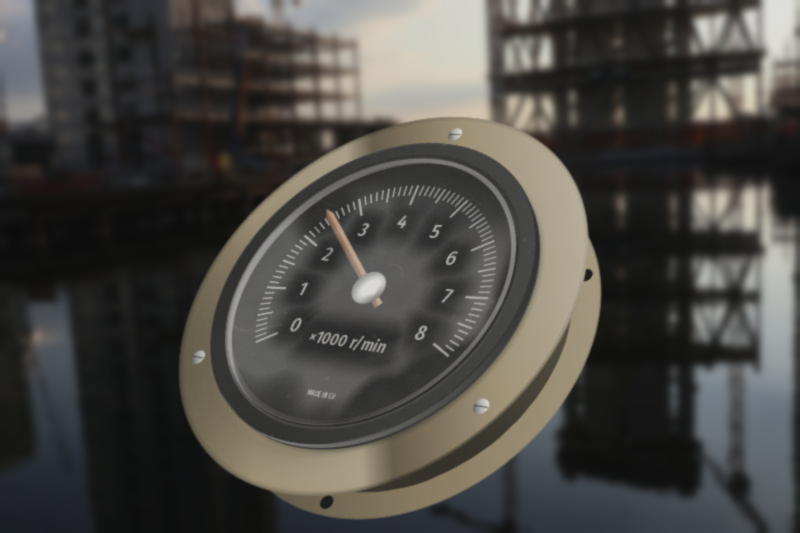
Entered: 2500 rpm
